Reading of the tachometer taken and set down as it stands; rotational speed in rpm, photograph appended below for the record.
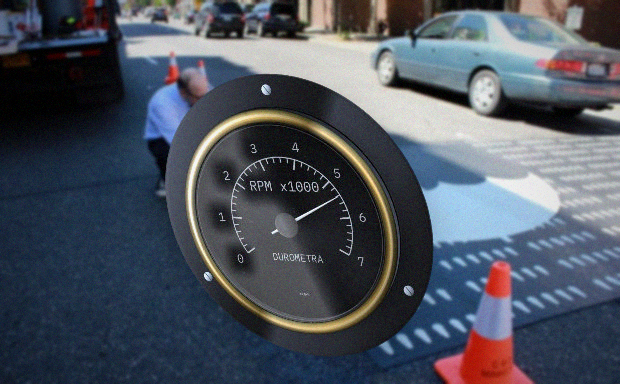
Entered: 5400 rpm
